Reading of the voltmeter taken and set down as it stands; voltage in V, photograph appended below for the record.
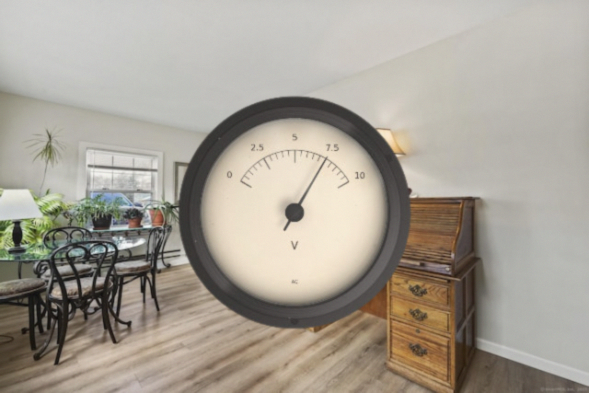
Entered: 7.5 V
